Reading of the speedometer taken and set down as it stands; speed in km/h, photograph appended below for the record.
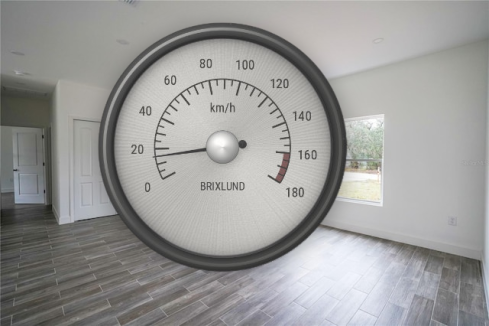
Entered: 15 km/h
